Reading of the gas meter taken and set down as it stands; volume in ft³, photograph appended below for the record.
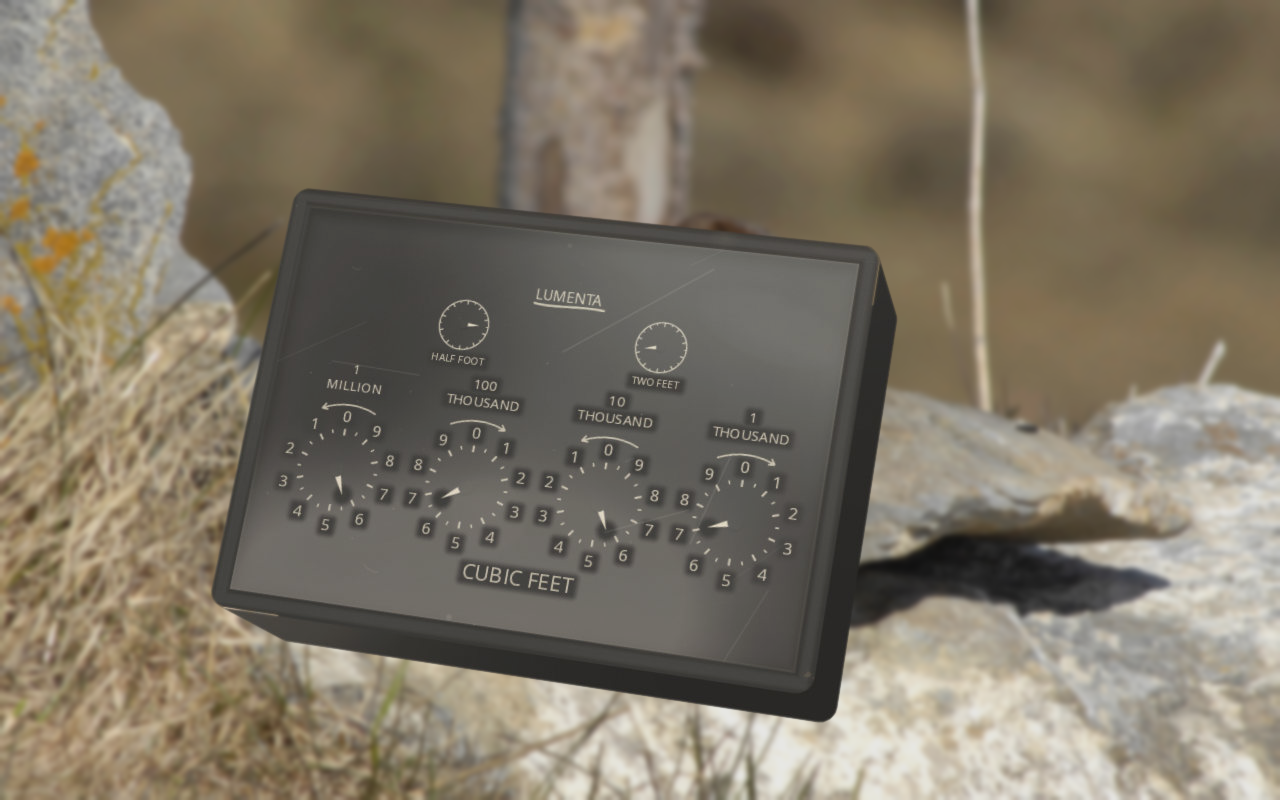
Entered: 565700 ft³
